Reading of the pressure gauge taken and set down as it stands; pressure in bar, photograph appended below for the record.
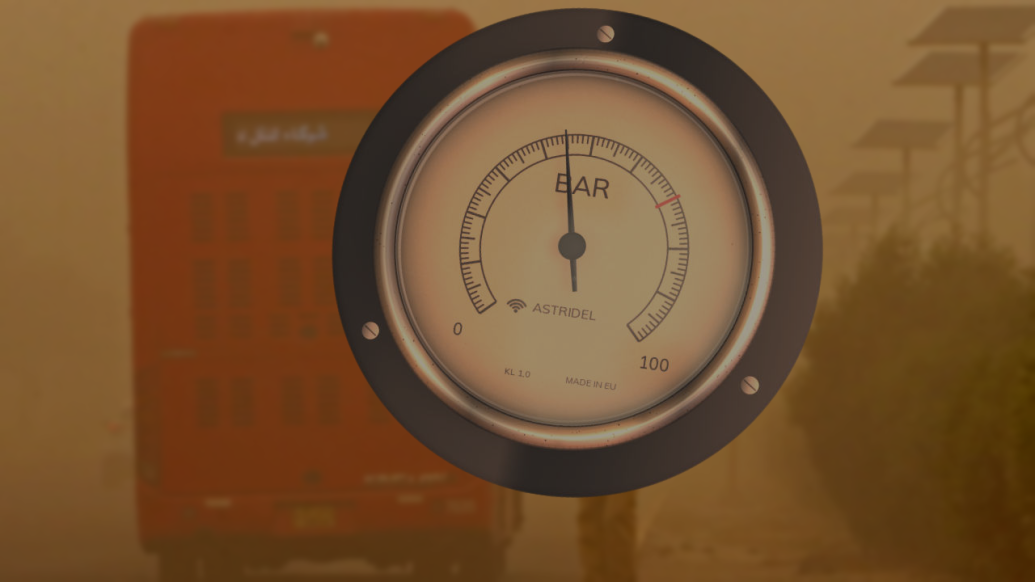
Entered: 45 bar
